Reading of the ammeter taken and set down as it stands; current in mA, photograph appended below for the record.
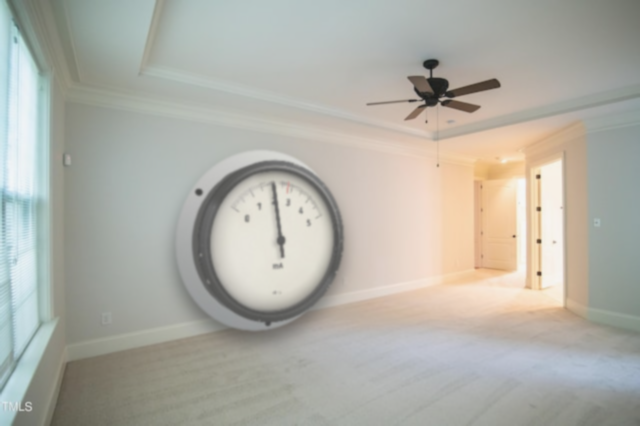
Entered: 2 mA
